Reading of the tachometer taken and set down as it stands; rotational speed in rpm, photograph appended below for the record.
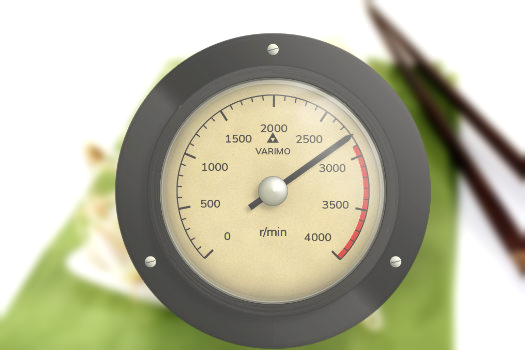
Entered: 2800 rpm
